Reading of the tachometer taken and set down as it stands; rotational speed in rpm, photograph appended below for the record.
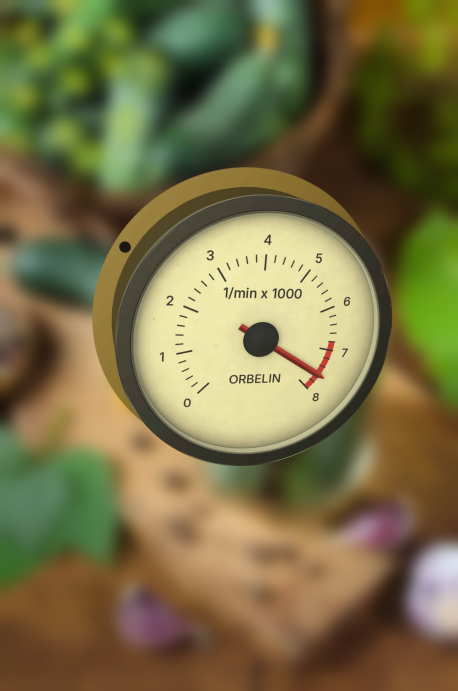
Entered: 7600 rpm
